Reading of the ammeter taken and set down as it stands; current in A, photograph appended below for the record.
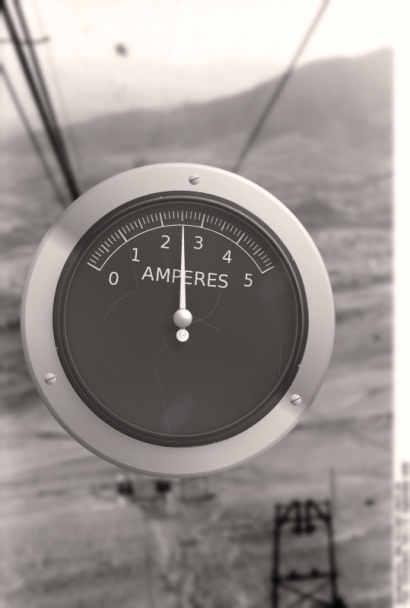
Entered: 2.5 A
